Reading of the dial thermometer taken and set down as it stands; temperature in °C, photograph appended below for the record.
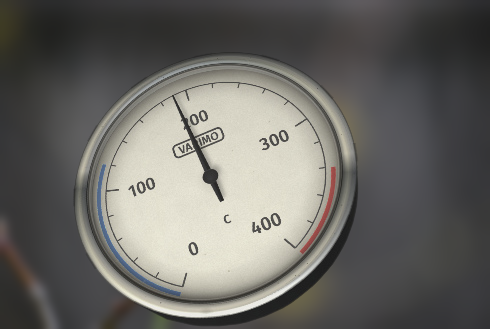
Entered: 190 °C
